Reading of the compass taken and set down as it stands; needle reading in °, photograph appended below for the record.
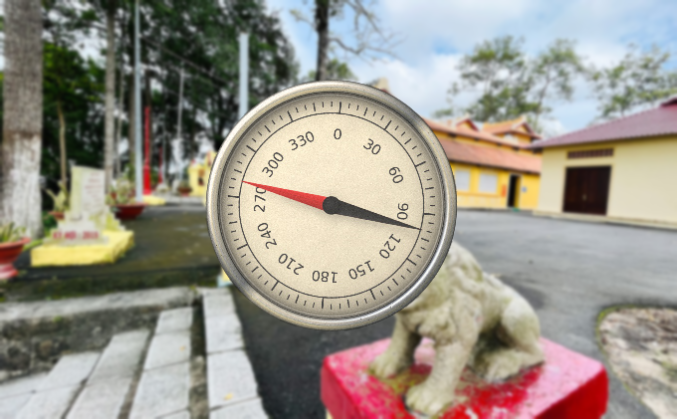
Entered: 280 °
